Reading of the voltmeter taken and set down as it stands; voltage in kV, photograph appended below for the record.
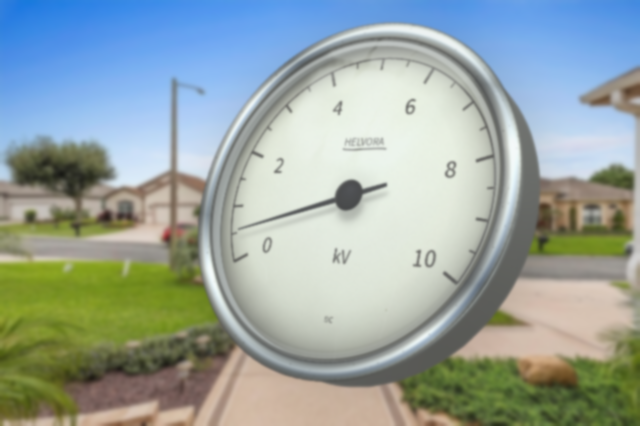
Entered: 0.5 kV
